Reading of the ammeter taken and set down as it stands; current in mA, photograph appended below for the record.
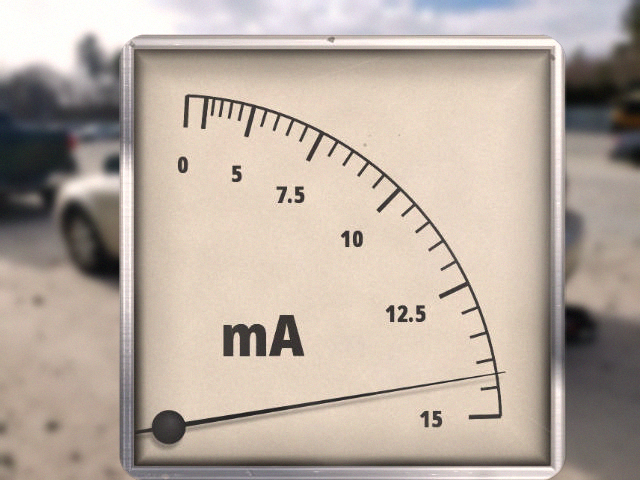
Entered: 14.25 mA
